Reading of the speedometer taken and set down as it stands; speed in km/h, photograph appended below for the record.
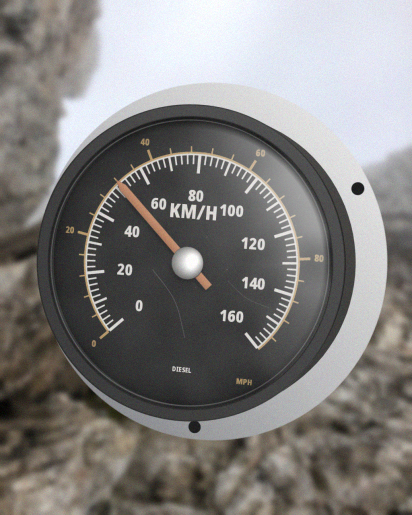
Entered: 52 km/h
